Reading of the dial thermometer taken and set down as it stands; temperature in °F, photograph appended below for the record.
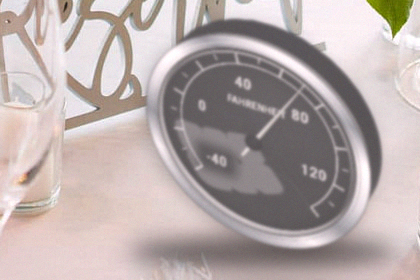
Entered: 70 °F
